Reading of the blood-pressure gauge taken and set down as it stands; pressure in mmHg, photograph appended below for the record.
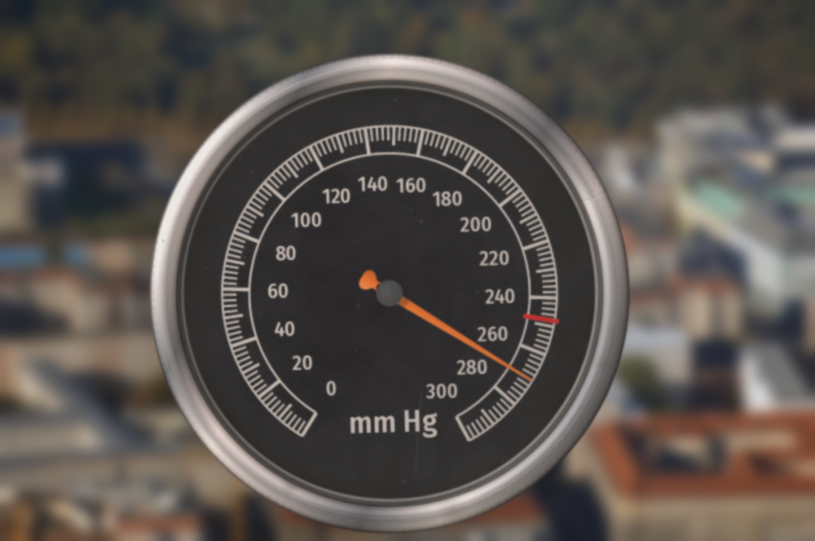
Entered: 270 mmHg
